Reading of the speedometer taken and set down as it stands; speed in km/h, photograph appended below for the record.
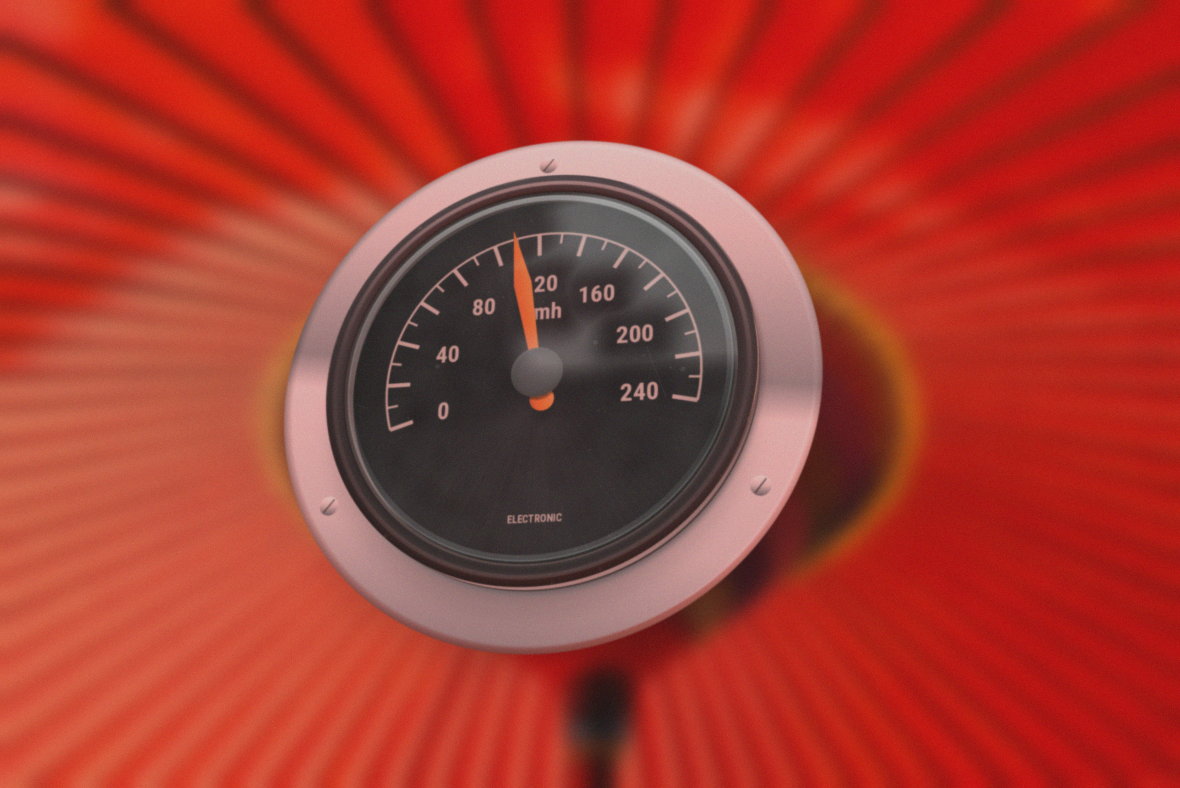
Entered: 110 km/h
